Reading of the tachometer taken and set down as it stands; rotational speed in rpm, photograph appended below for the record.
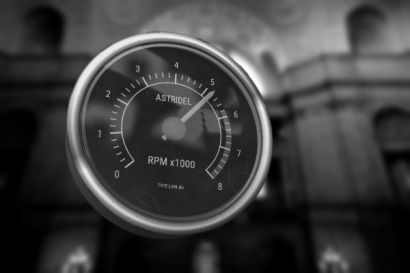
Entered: 5200 rpm
